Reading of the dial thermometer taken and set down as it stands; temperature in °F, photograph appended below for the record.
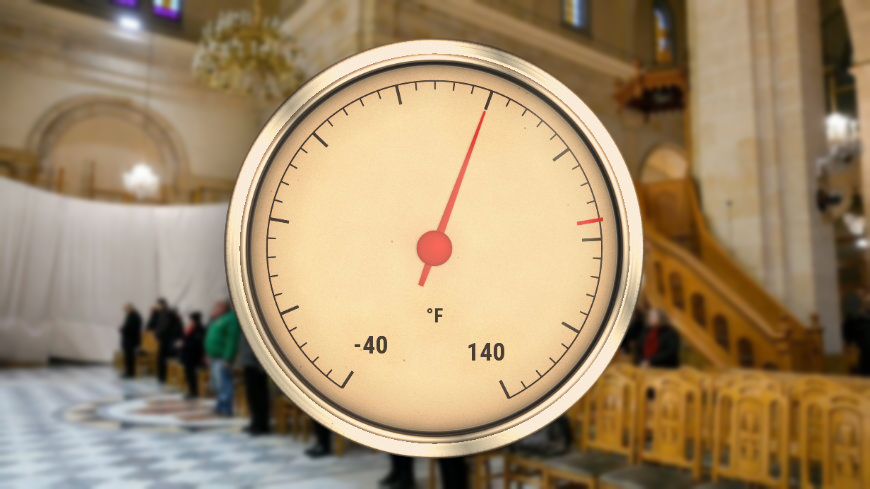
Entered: 60 °F
